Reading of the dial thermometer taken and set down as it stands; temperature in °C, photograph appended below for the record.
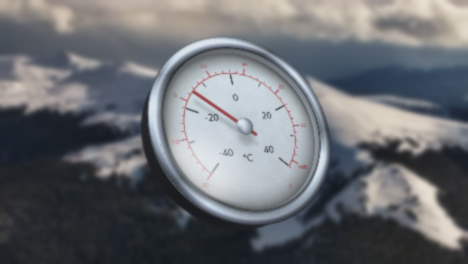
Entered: -15 °C
